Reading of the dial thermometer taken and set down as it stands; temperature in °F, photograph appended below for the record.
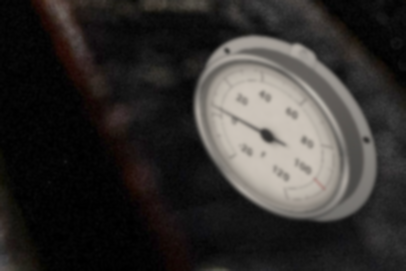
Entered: 5 °F
